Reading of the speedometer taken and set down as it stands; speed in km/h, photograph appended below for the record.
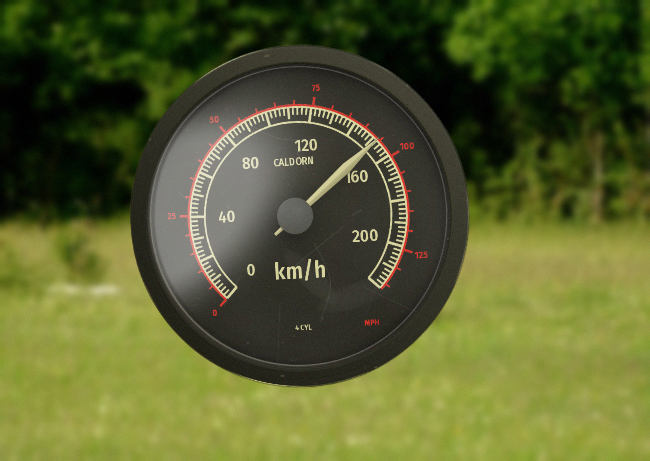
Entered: 152 km/h
